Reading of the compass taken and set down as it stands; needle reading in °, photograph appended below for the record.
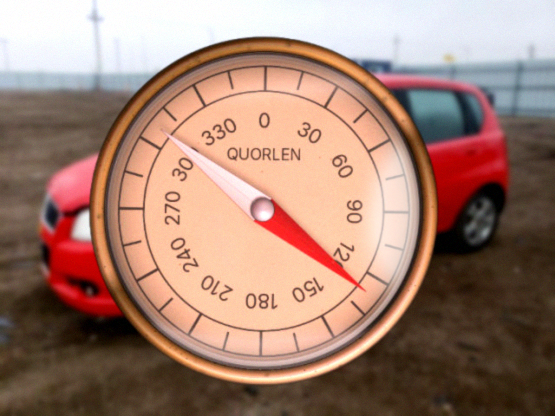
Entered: 127.5 °
